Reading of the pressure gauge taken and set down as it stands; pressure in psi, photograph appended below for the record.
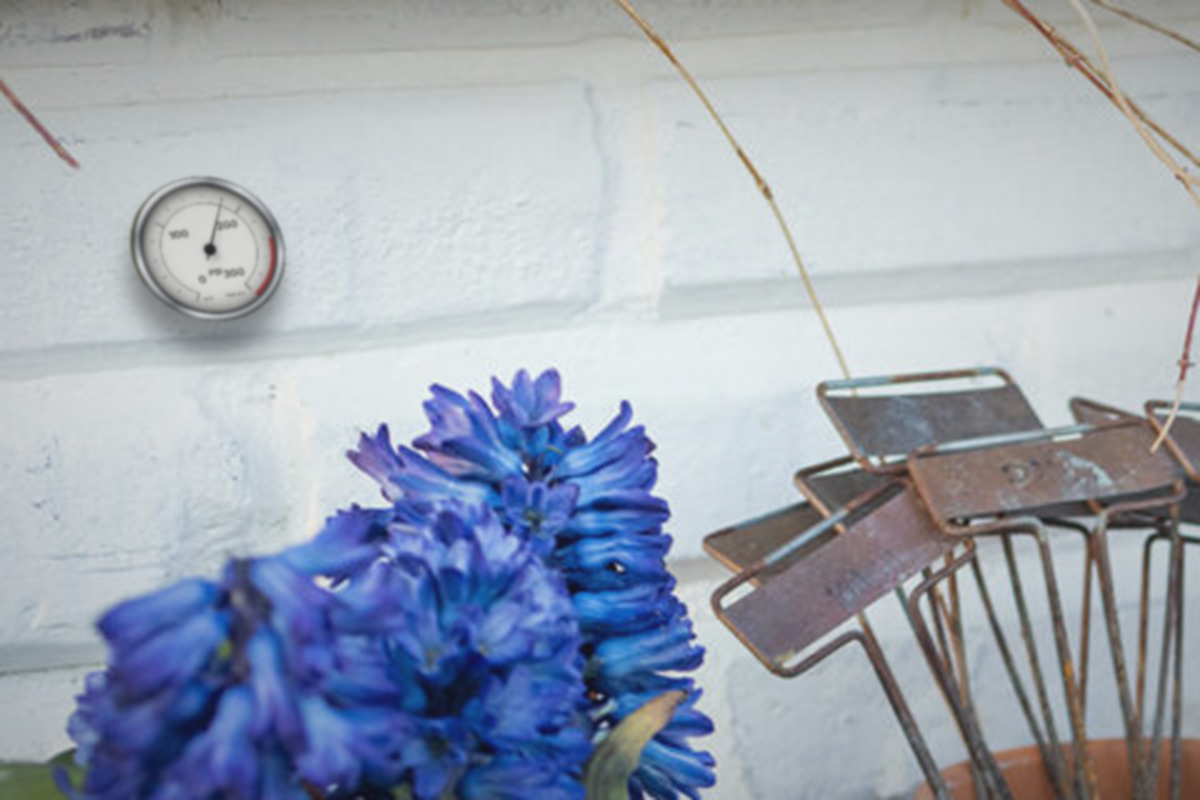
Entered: 180 psi
